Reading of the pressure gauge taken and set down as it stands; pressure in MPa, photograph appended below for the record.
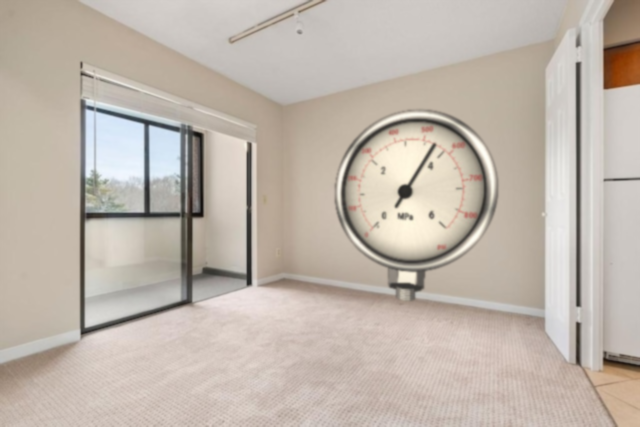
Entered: 3.75 MPa
